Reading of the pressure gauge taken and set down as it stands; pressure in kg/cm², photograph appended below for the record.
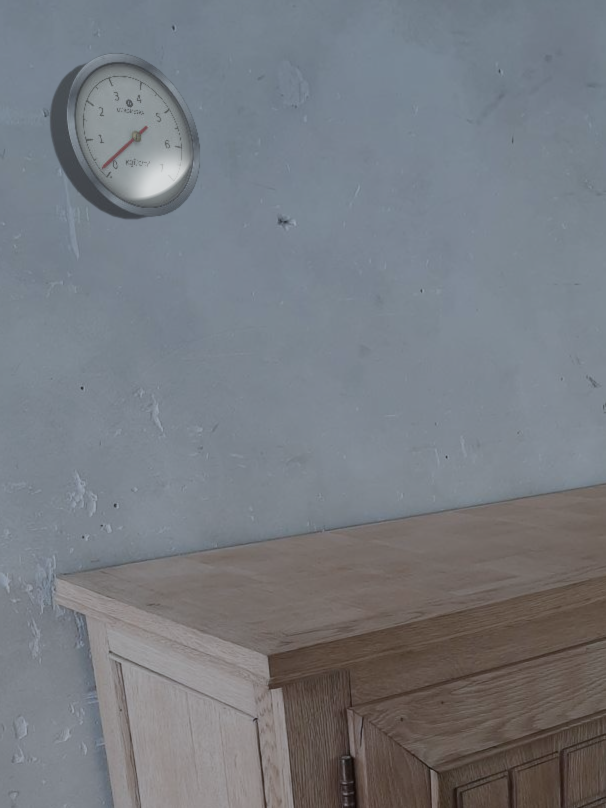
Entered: 0.25 kg/cm²
